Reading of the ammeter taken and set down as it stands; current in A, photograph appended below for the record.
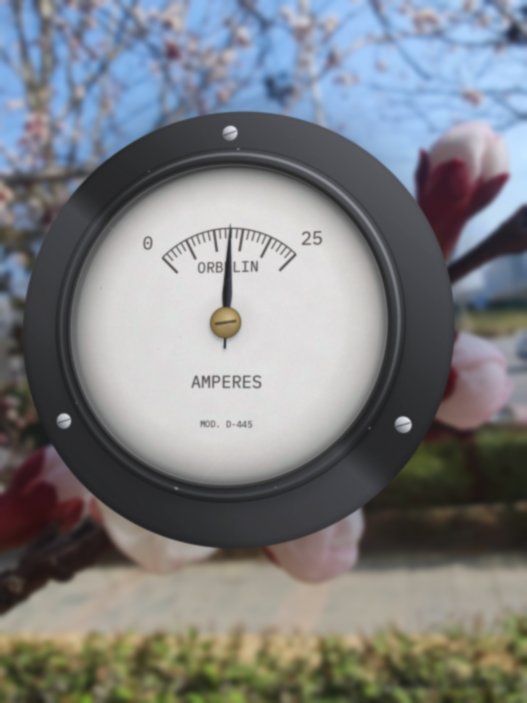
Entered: 13 A
